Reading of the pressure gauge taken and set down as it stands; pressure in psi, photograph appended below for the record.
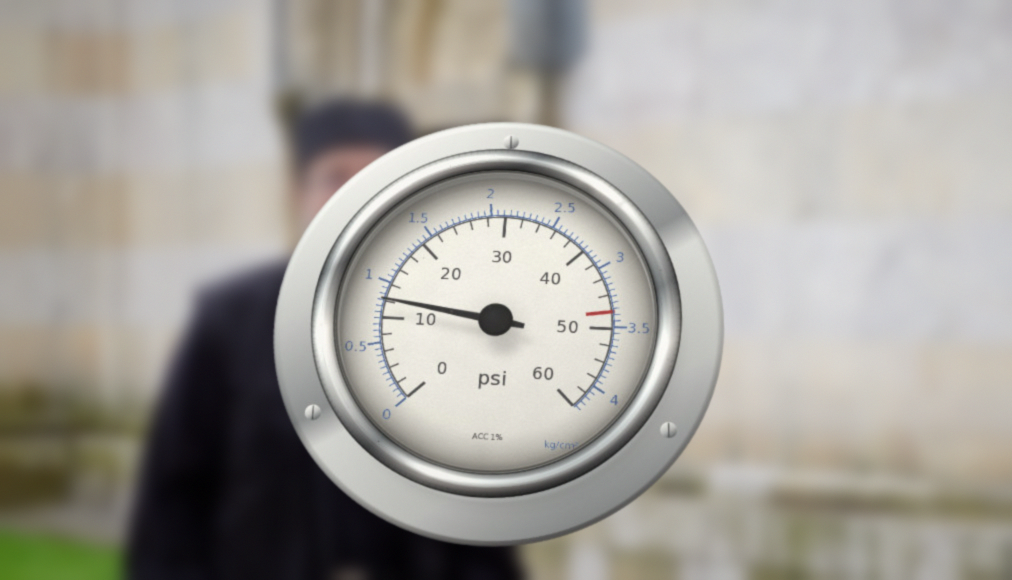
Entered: 12 psi
